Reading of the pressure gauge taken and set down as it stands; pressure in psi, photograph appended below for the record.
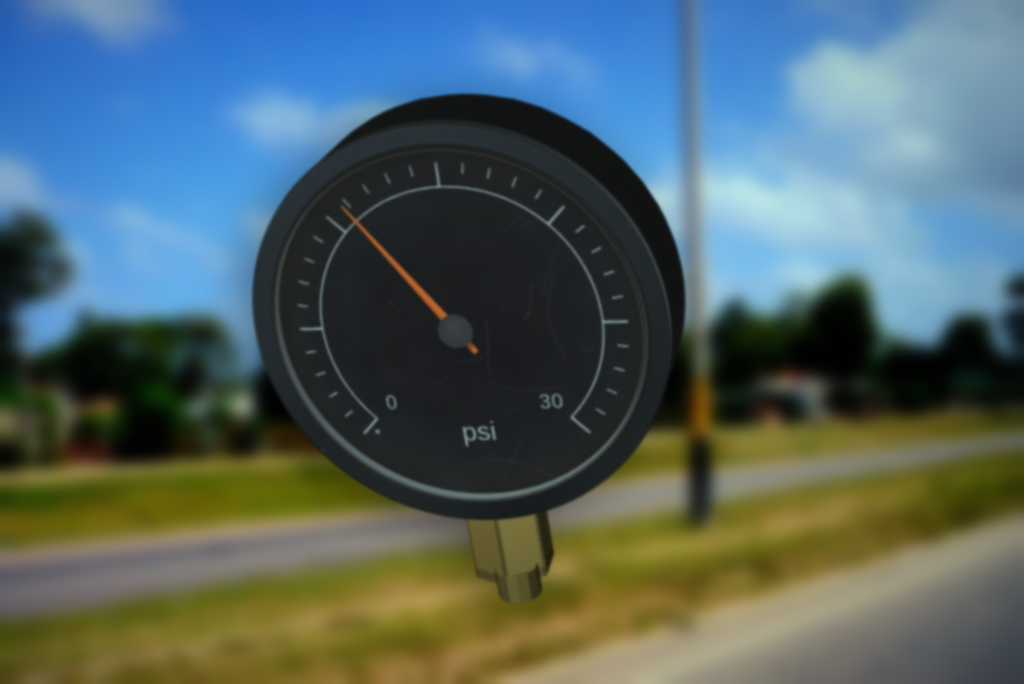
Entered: 11 psi
